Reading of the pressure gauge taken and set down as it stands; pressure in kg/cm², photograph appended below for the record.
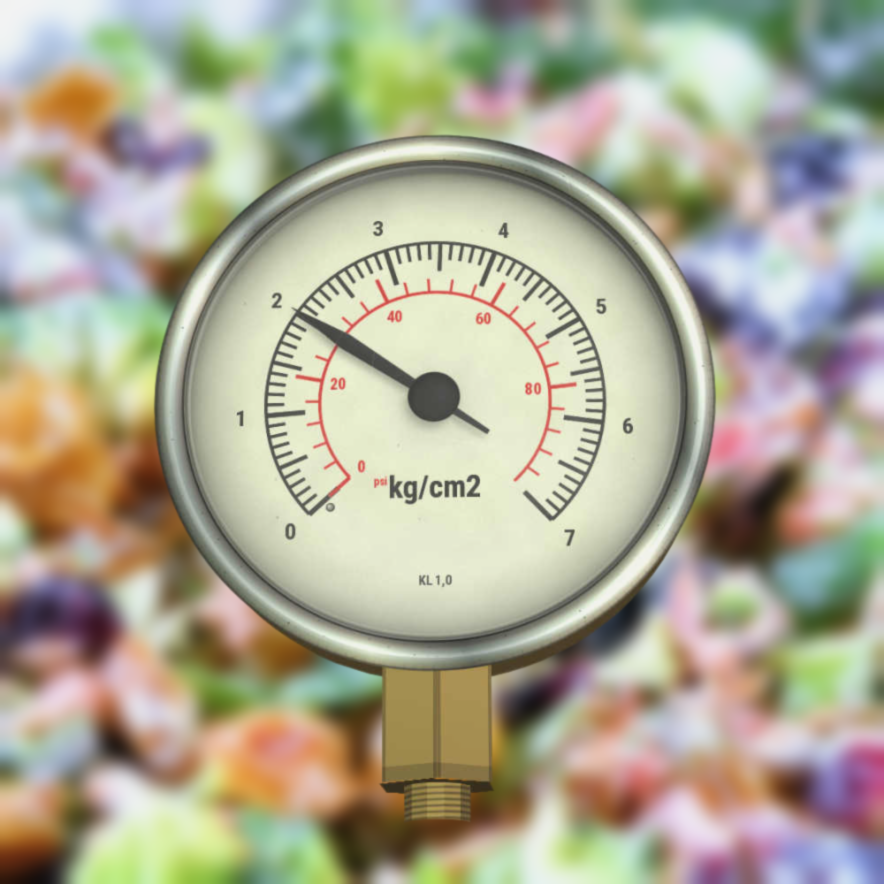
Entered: 2 kg/cm²
